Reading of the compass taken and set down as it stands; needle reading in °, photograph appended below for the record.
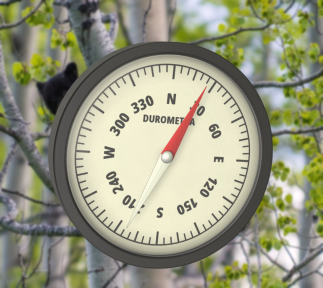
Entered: 25 °
